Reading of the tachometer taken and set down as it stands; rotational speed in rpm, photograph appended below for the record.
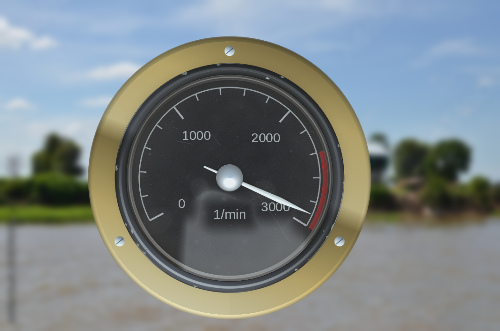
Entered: 2900 rpm
